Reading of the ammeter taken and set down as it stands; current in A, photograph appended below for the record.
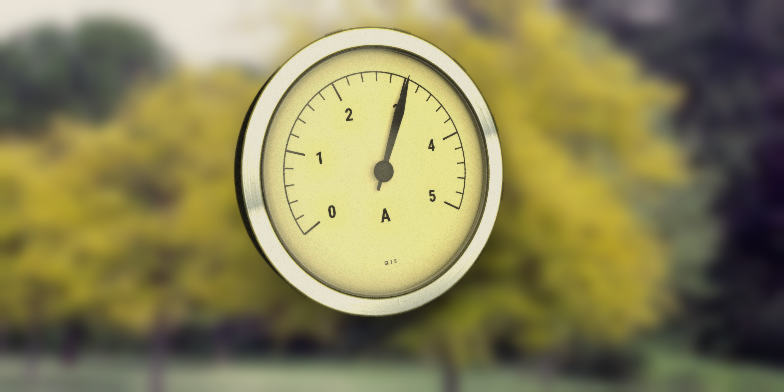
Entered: 3 A
